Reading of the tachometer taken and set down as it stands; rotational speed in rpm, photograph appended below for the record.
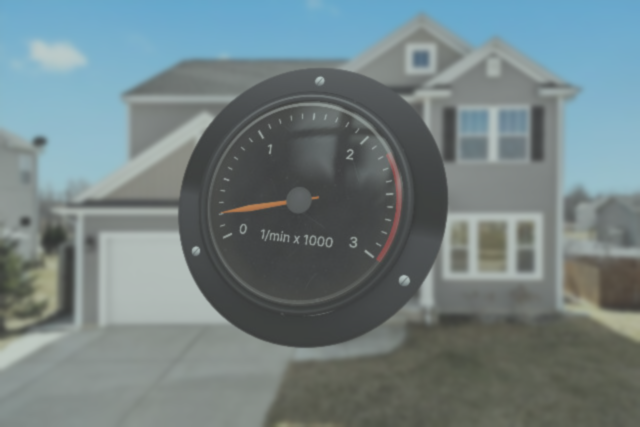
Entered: 200 rpm
